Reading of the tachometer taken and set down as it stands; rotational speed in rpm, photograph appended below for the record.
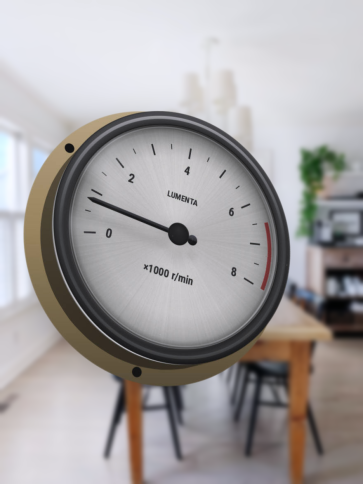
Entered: 750 rpm
